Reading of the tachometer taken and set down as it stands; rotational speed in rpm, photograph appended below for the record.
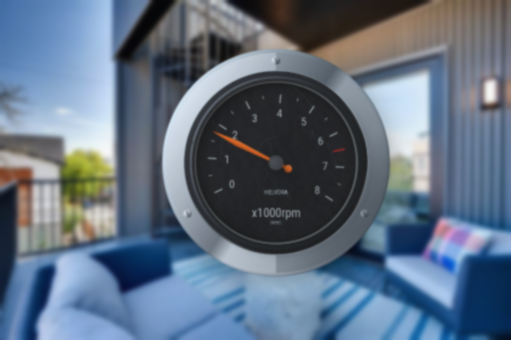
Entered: 1750 rpm
